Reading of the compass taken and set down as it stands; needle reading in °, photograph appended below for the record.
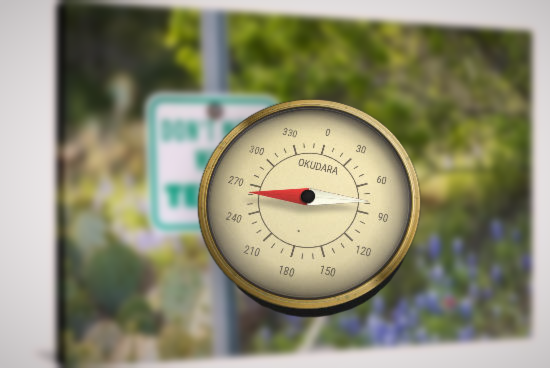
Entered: 260 °
